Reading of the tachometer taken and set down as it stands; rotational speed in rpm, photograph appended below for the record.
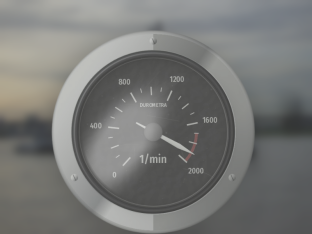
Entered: 1900 rpm
